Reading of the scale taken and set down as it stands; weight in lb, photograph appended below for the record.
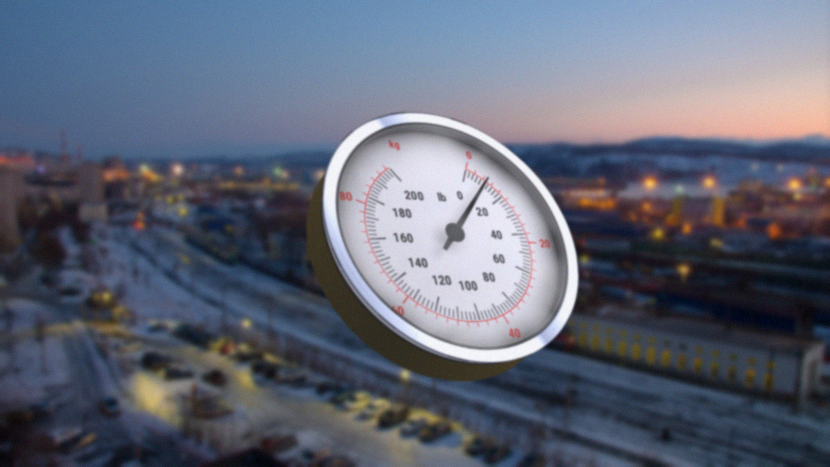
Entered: 10 lb
